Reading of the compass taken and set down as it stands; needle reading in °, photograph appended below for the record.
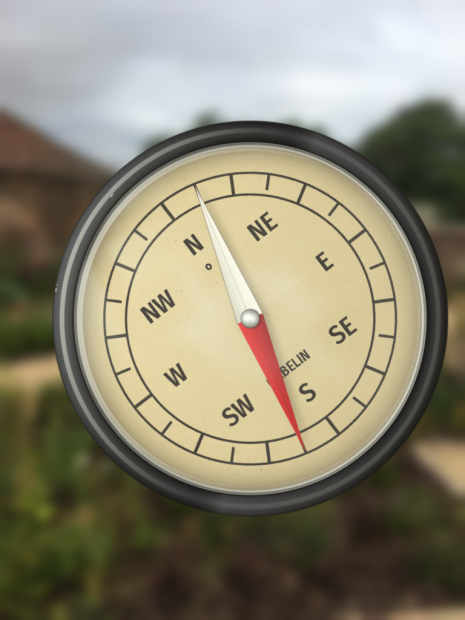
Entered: 195 °
